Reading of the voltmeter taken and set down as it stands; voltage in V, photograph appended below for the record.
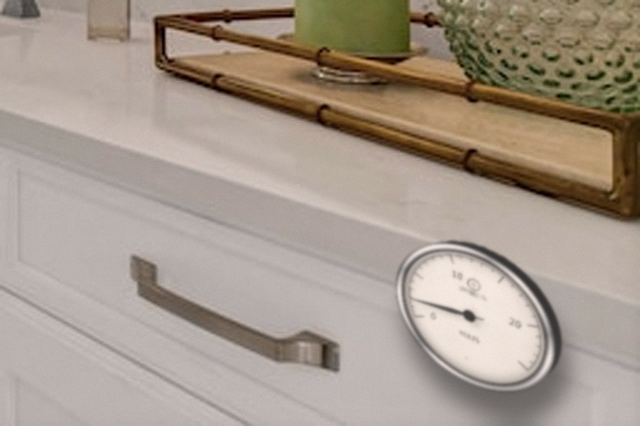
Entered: 2 V
